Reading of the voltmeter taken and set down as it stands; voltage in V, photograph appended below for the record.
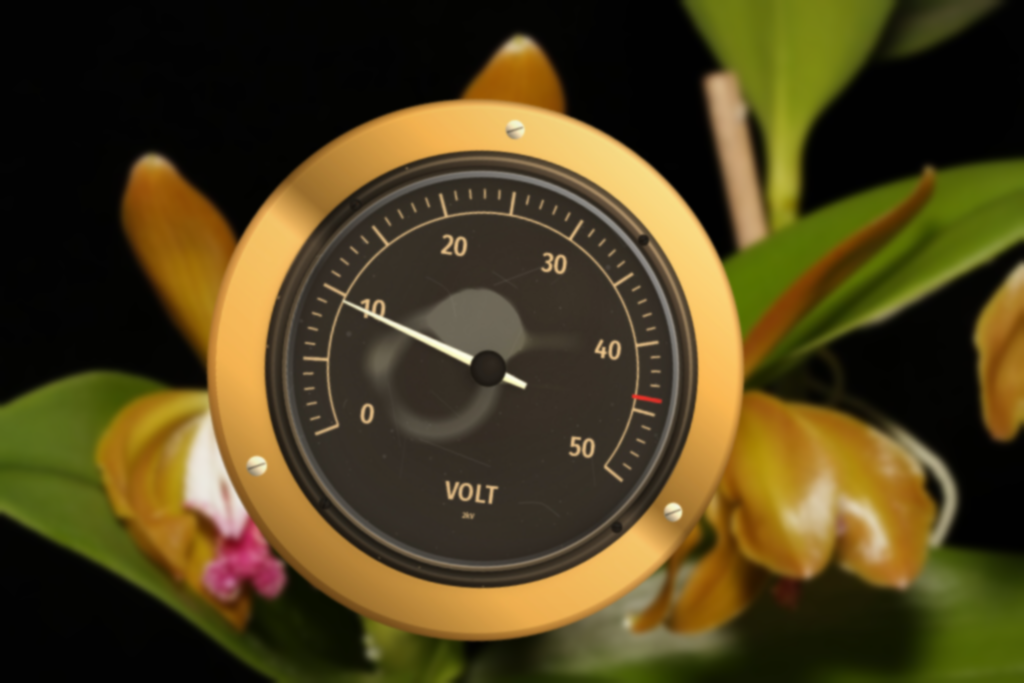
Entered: 9.5 V
